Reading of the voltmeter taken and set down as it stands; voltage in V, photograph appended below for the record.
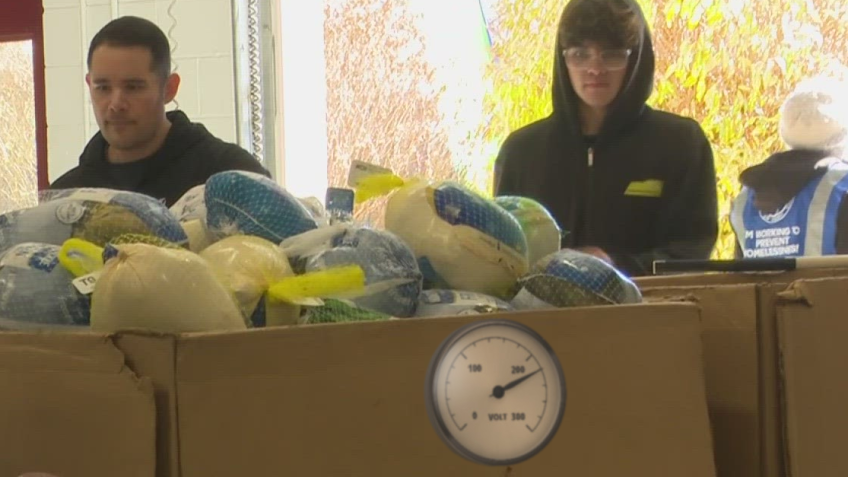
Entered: 220 V
